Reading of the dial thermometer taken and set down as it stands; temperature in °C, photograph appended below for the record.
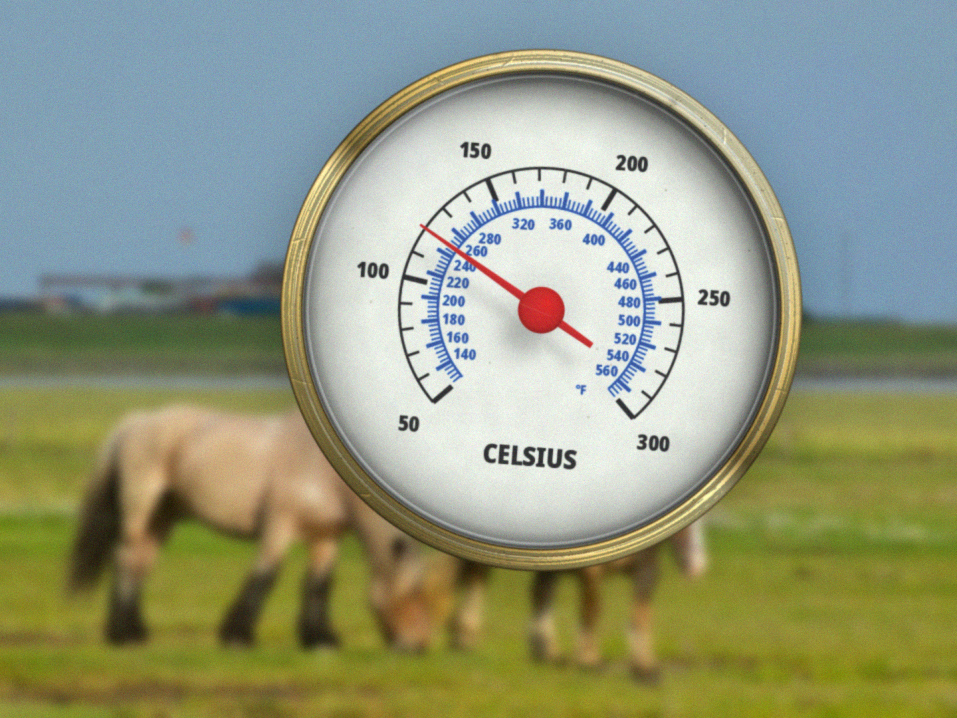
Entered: 120 °C
